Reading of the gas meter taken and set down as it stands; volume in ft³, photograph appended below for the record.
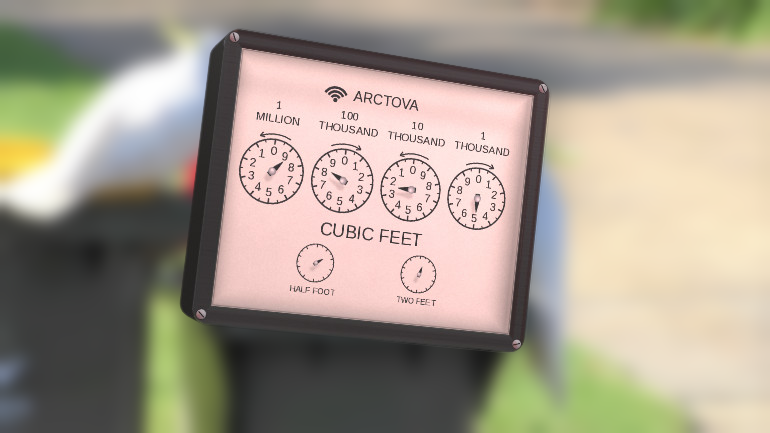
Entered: 882500 ft³
